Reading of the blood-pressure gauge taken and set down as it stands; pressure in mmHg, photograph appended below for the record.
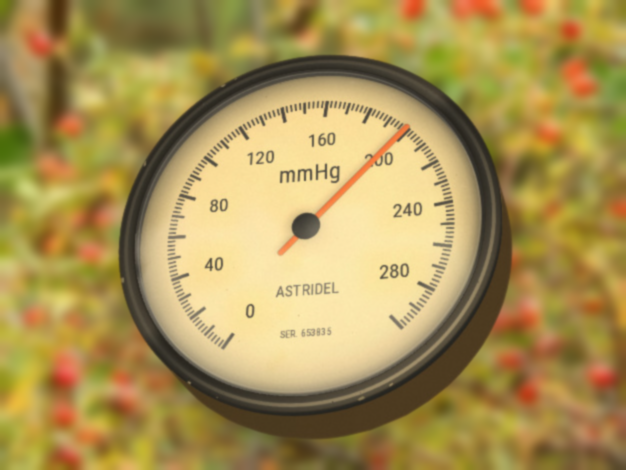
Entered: 200 mmHg
